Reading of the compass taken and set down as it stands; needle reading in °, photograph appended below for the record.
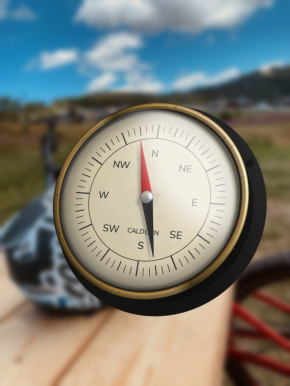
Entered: 345 °
